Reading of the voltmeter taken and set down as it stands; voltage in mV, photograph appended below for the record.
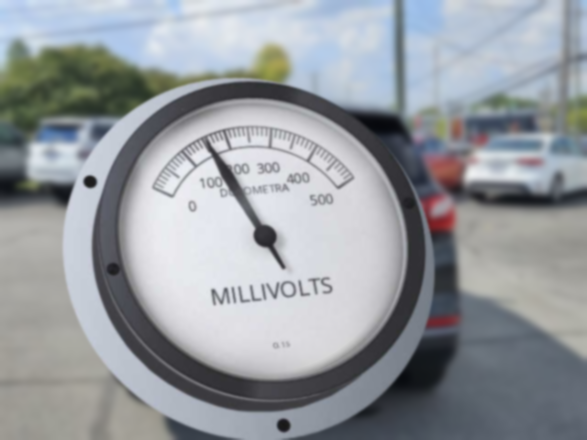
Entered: 150 mV
